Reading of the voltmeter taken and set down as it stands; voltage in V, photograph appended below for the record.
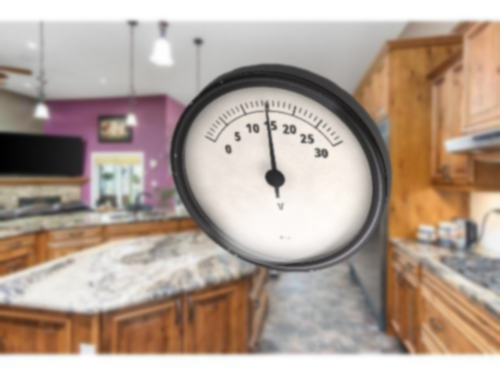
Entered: 15 V
